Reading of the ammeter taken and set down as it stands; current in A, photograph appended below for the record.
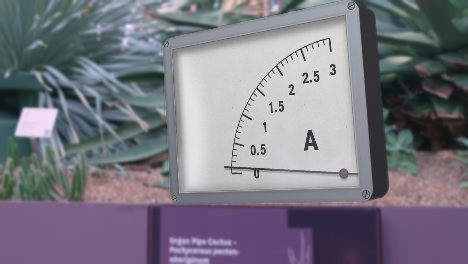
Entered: 0.1 A
